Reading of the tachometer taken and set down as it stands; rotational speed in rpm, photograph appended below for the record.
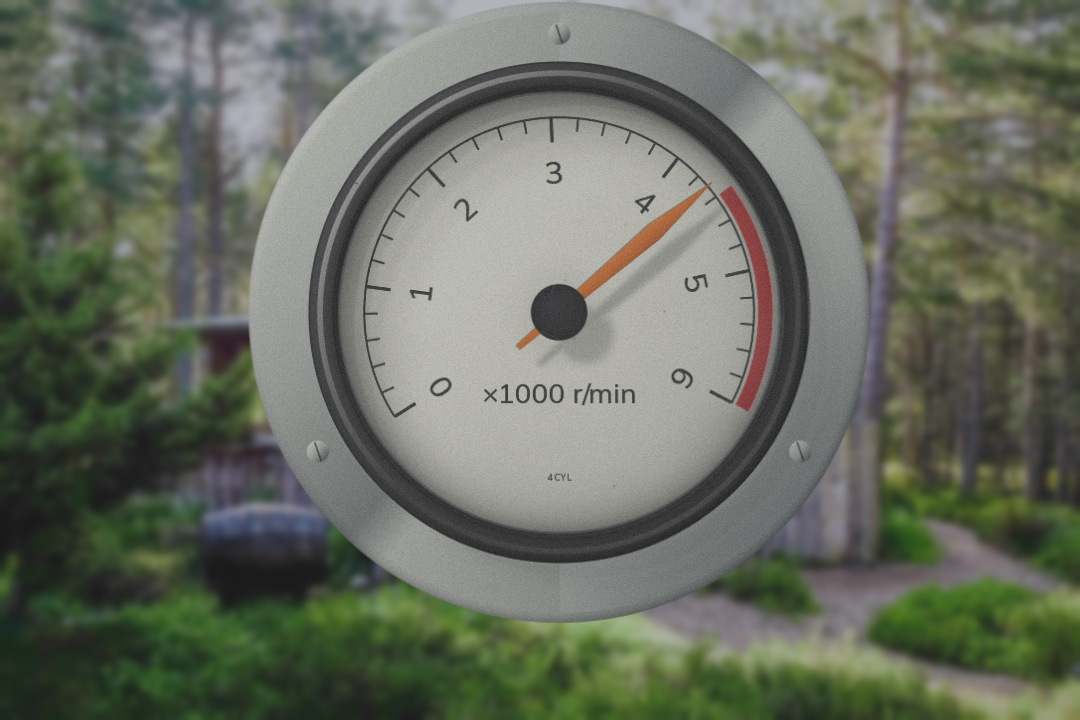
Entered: 4300 rpm
